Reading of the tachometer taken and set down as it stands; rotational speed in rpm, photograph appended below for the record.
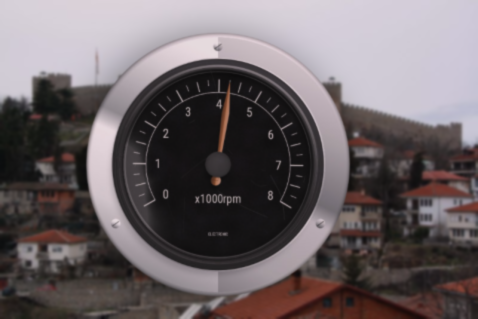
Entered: 4250 rpm
